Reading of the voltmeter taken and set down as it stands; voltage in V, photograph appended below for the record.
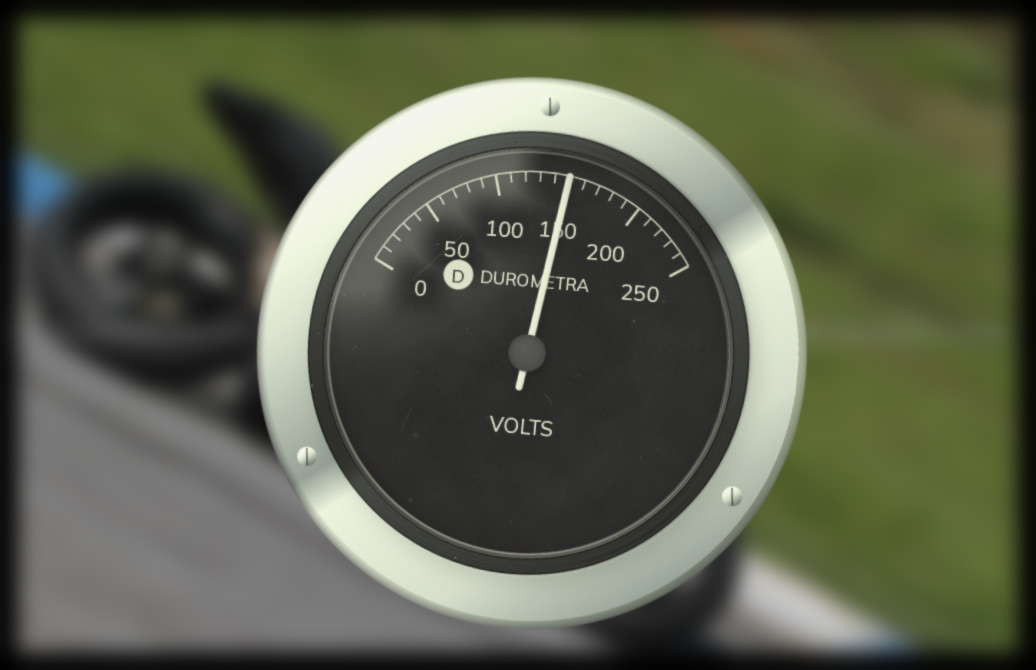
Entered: 150 V
